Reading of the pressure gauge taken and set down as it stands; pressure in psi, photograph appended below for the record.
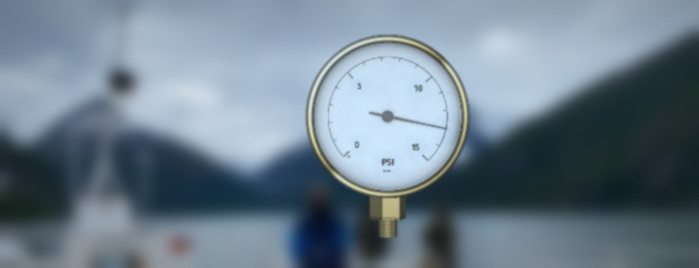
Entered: 13 psi
